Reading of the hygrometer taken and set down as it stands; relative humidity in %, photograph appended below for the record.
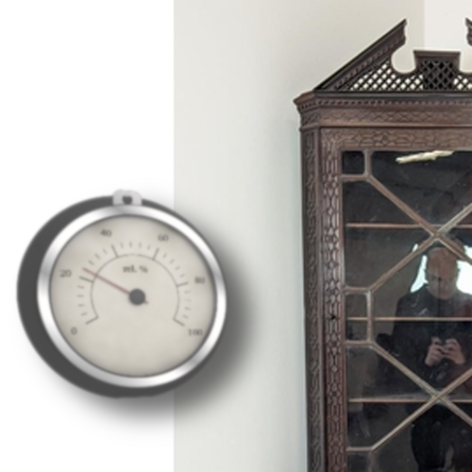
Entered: 24 %
